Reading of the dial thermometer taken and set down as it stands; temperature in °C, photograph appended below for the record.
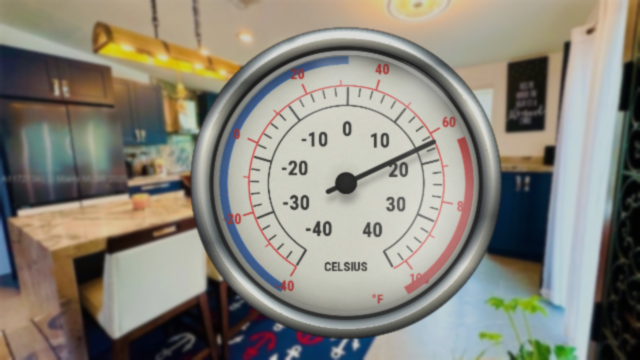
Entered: 17 °C
